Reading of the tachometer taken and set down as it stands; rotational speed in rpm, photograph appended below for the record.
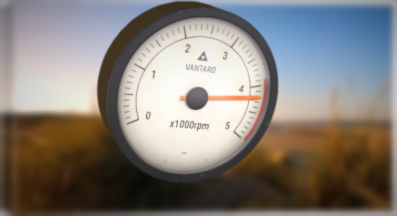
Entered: 4200 rpm
